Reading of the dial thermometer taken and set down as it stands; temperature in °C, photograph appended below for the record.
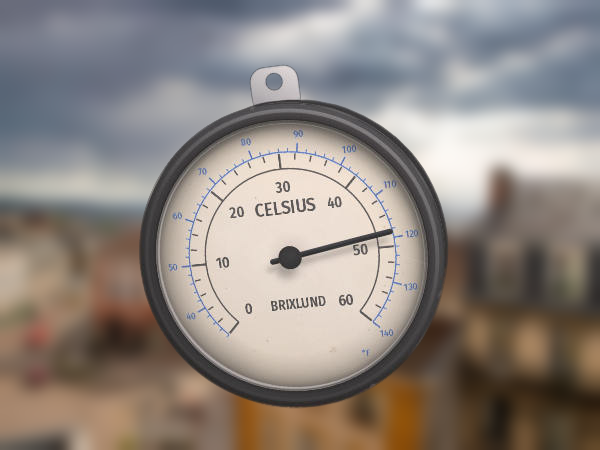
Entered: 48 °C
